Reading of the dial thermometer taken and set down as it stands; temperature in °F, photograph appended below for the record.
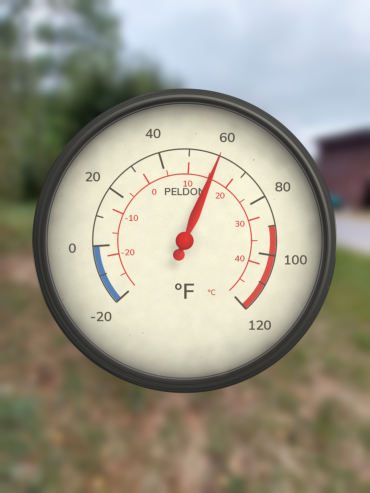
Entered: 60 °F
